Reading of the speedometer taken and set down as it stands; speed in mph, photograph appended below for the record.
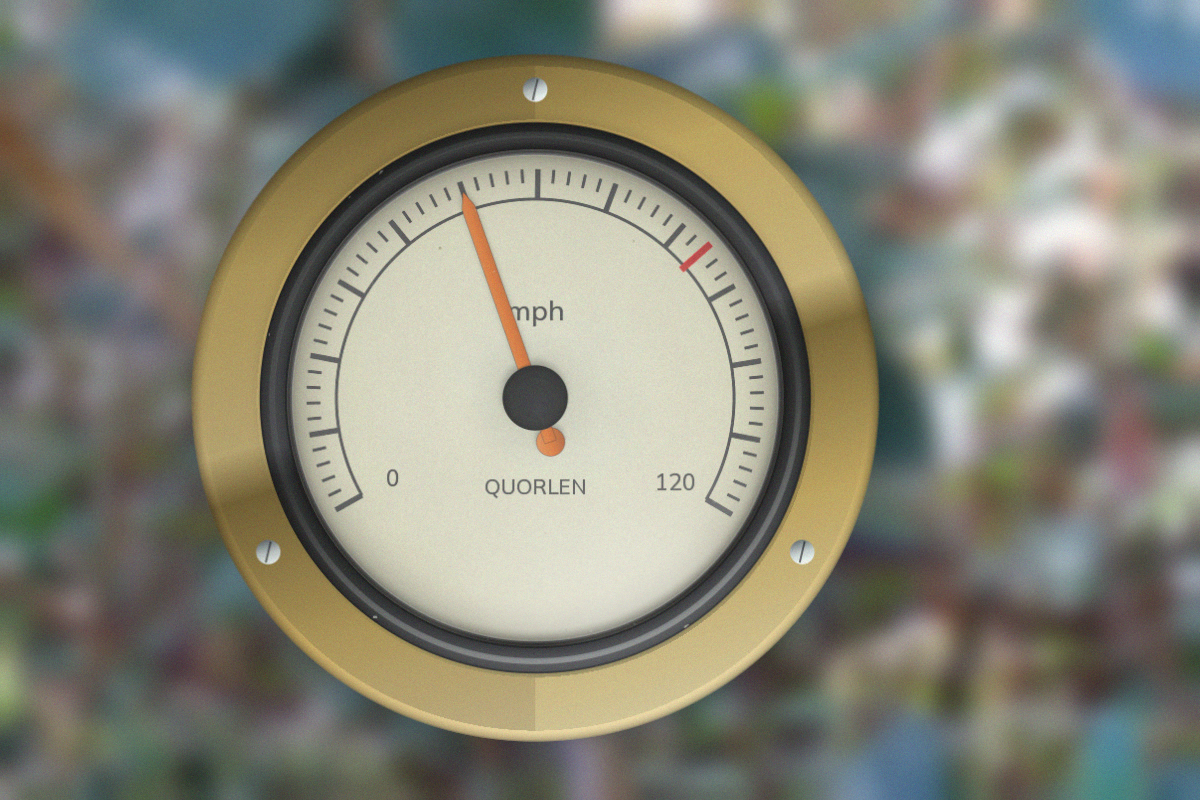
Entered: 50 mph
